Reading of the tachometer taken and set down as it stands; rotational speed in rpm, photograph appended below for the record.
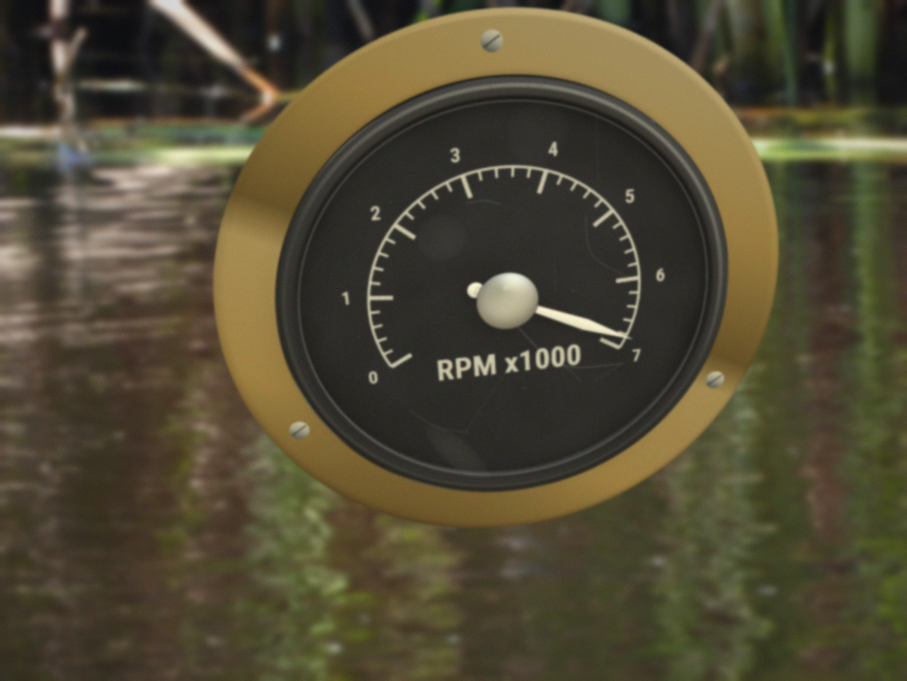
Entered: 6800 rpm
